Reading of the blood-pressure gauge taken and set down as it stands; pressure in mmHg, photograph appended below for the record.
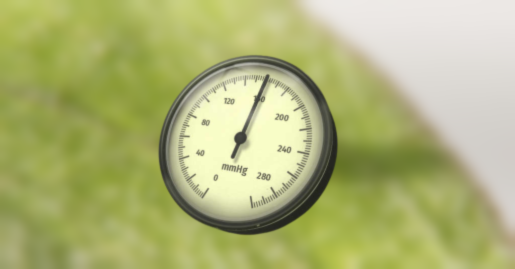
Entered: 160 mmHg
